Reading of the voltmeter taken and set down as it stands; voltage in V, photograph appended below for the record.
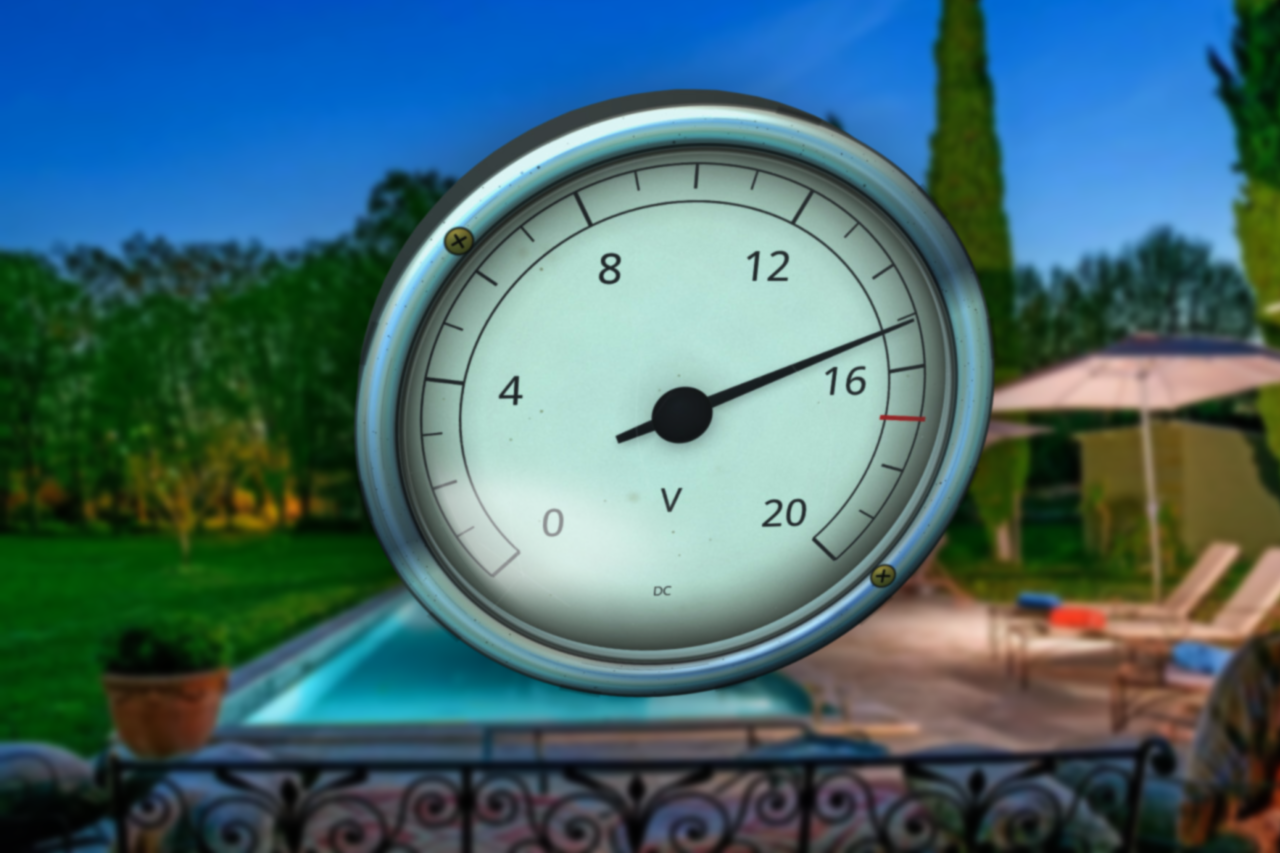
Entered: 15 V
